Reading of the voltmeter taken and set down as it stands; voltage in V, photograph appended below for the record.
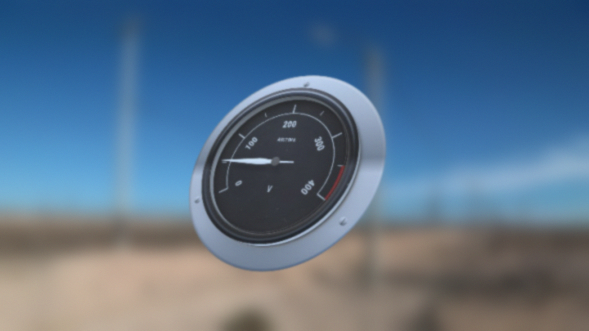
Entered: 50 V
